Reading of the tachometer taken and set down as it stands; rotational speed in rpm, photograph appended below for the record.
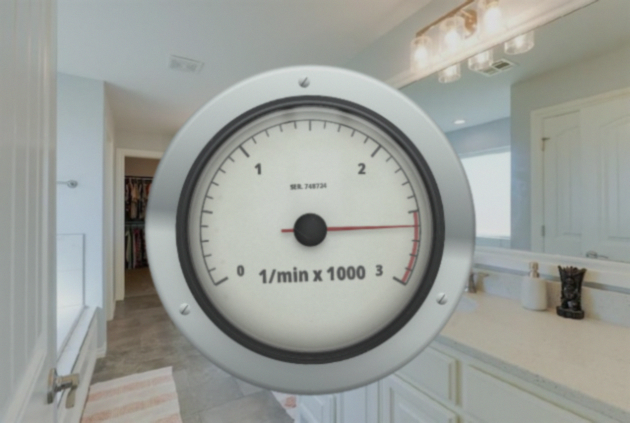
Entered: 2600 rpm
